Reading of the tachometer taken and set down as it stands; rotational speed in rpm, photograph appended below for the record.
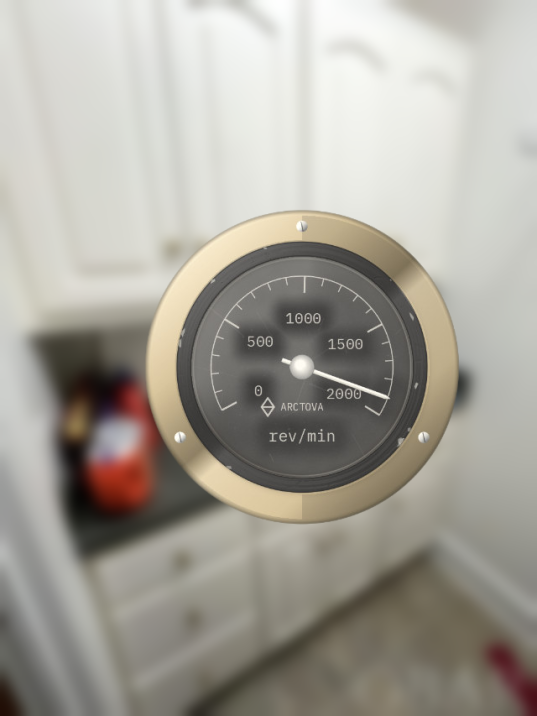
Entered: 1900 rpm
